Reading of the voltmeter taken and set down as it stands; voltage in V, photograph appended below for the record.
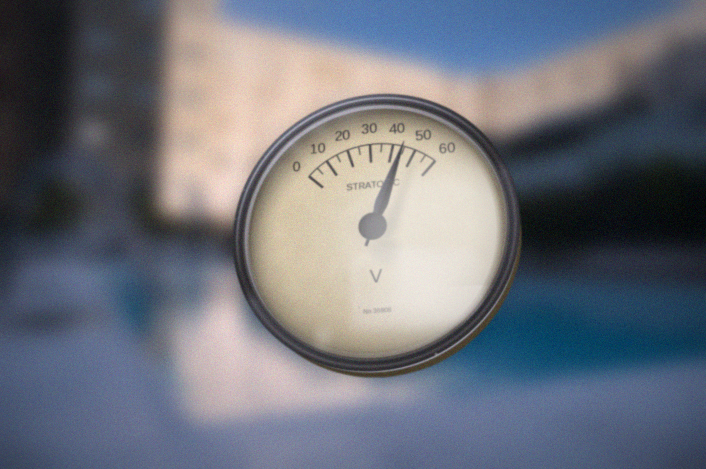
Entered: 45 V
